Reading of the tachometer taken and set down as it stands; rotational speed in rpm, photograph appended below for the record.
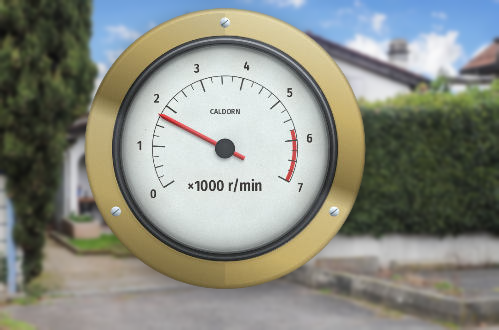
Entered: 1750 rpm
